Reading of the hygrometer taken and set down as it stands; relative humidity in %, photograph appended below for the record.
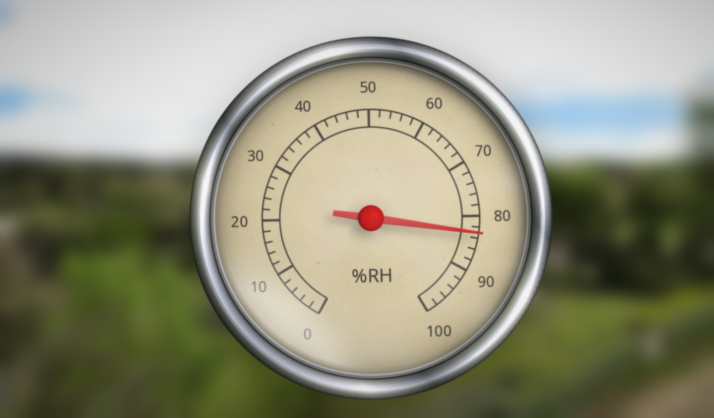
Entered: 83 %
